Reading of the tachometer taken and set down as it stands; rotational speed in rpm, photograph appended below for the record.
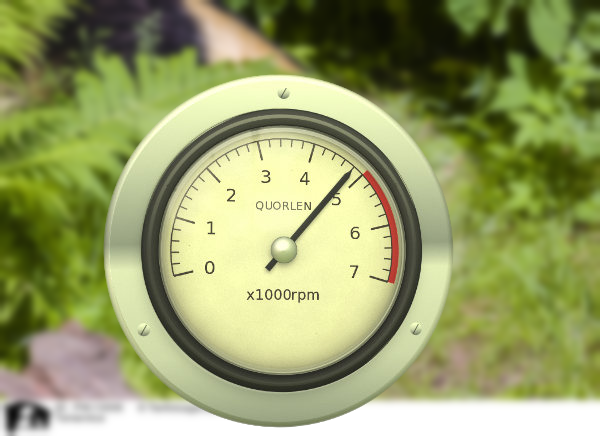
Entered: 4800 rpm
